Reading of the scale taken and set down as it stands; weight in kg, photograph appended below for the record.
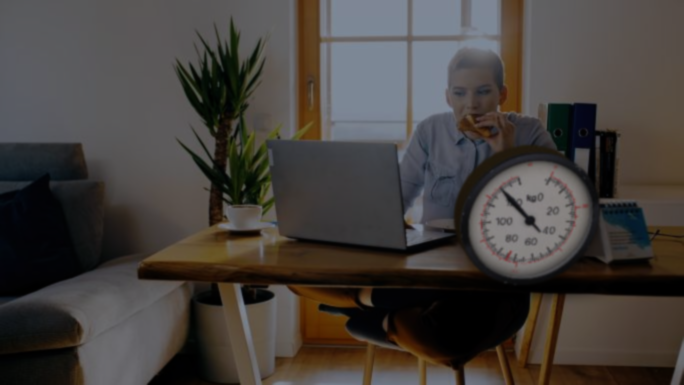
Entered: 120 kg
